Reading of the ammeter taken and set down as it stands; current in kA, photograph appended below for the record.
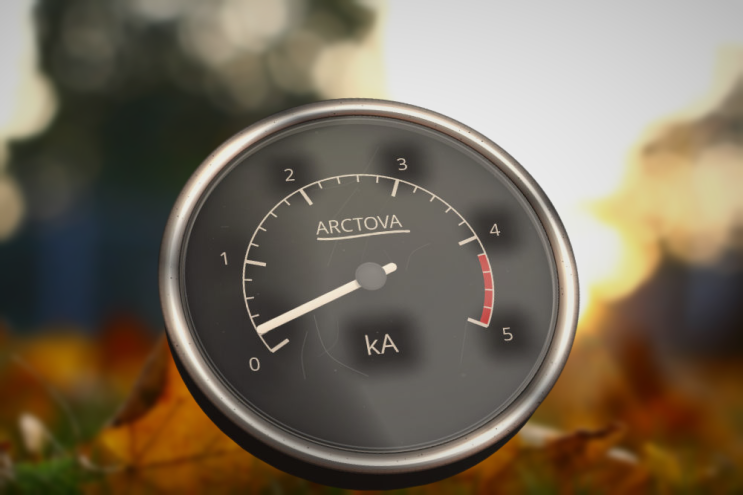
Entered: 0.2 kA
